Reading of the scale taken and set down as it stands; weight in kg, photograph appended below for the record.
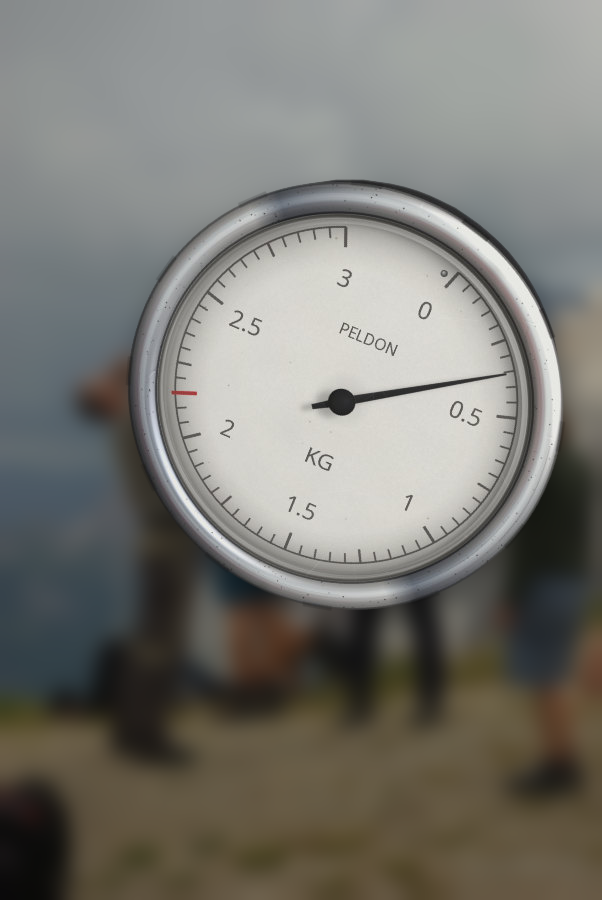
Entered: 0.35 kg
